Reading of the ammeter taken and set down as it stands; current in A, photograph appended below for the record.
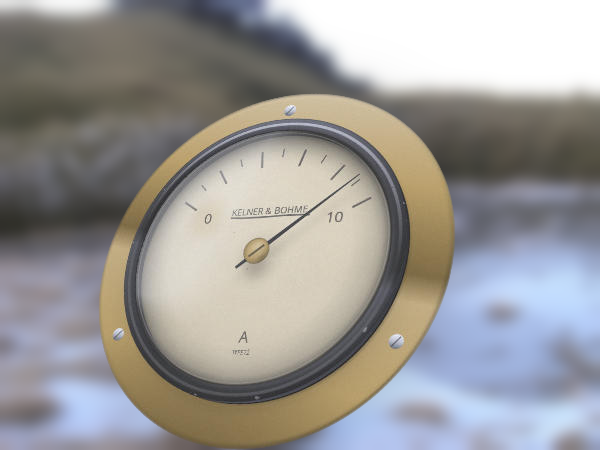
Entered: 9 A
